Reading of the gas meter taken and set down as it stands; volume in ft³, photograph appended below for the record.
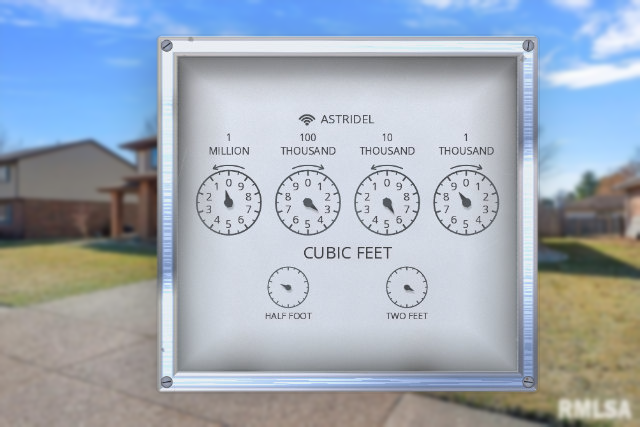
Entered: 35900 ft³
